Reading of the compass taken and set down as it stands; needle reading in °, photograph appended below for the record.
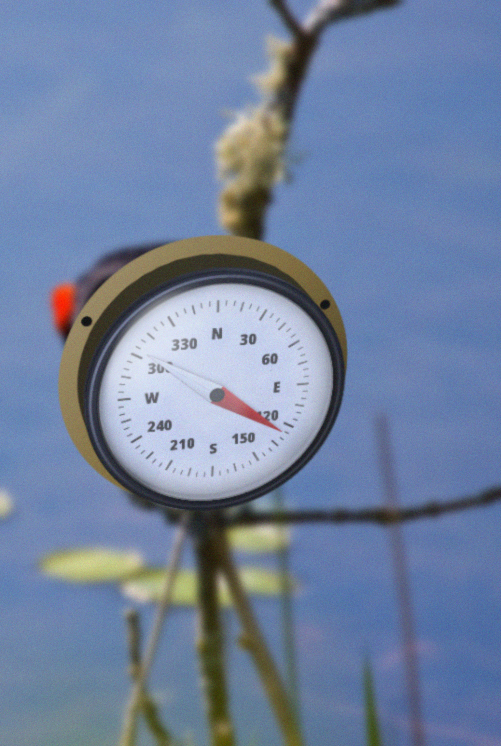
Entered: 125 °
